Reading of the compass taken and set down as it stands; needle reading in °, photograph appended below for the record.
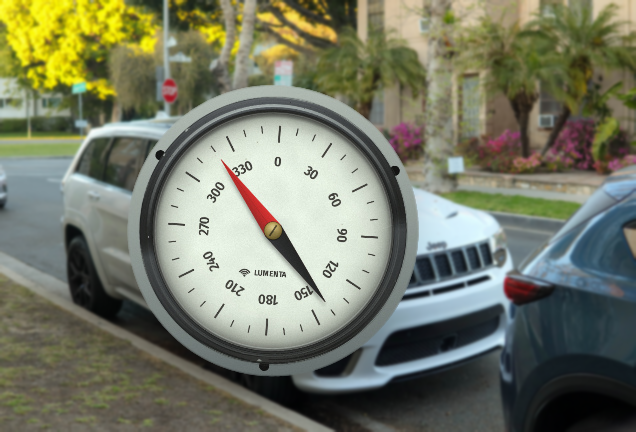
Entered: 320 °
